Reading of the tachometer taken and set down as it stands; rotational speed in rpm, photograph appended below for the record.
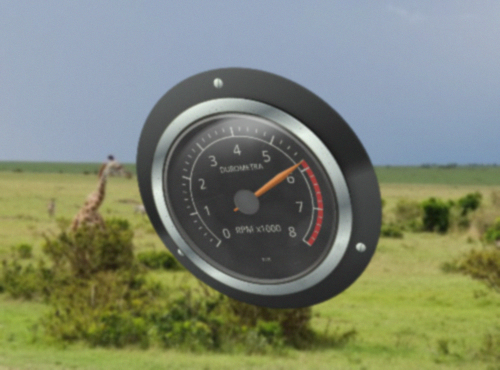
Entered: 5800 rpm
